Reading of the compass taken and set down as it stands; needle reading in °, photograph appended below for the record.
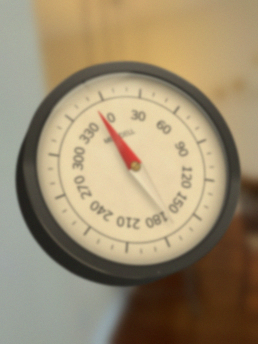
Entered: 350 °
